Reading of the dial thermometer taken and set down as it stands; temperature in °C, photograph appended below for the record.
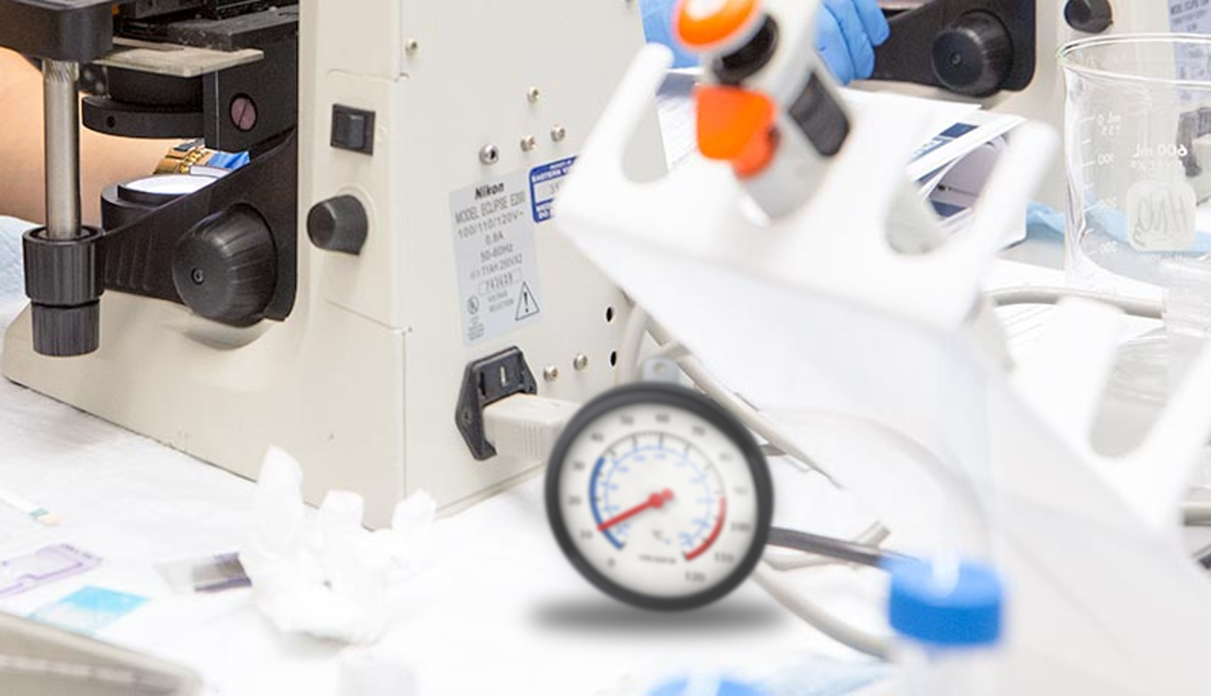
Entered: 10 °C
